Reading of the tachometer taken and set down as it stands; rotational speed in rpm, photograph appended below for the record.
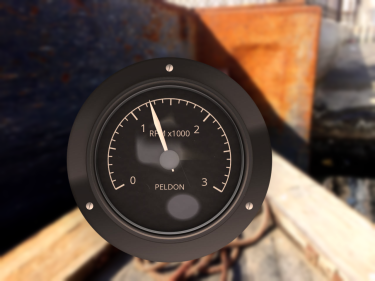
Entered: 1250 rpm
